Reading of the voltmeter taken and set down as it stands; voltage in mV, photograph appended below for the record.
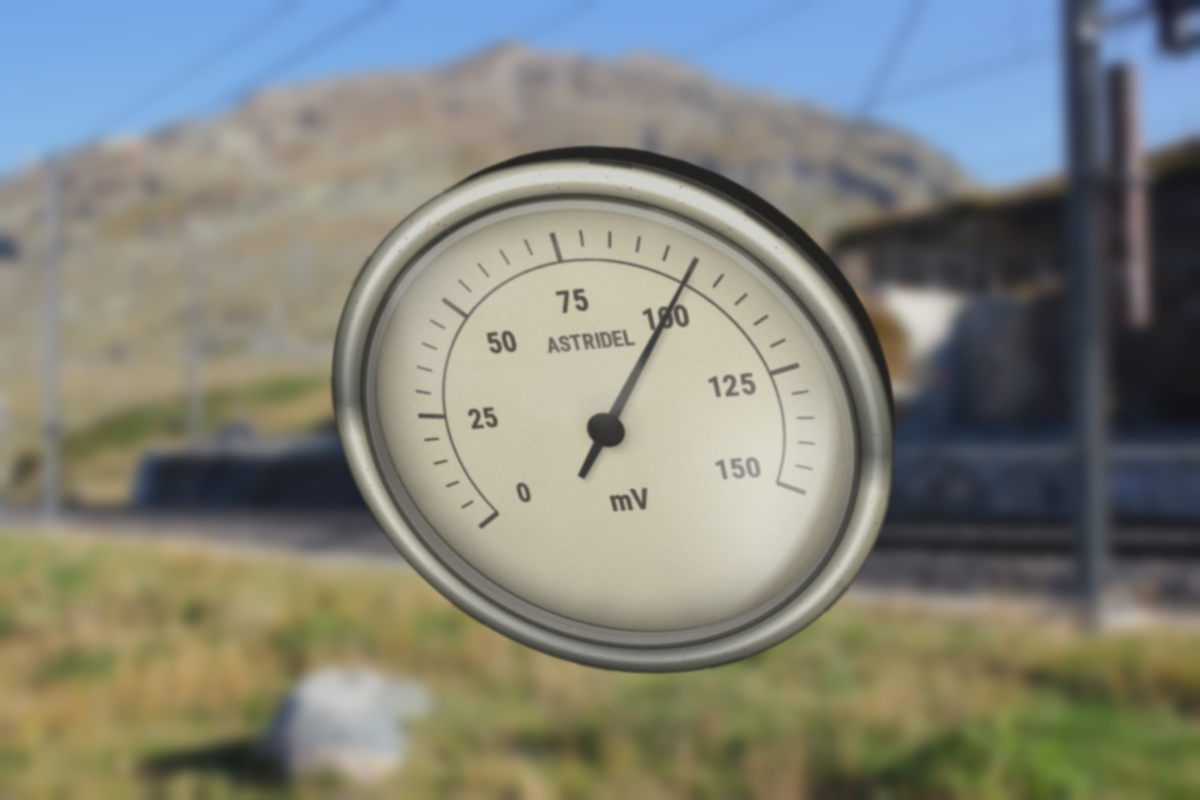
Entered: 100 mV
